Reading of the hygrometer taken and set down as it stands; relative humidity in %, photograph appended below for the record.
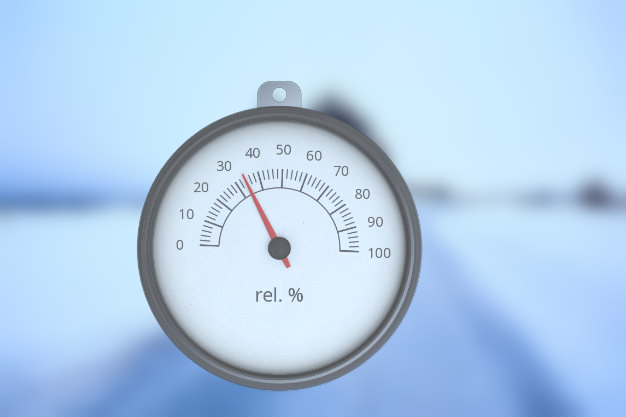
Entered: 34 %
